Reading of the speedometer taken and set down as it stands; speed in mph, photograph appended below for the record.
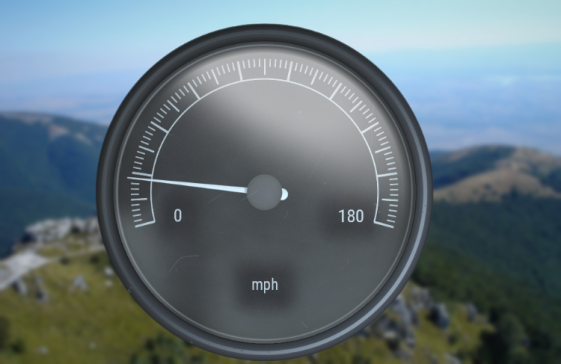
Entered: 18 mph
